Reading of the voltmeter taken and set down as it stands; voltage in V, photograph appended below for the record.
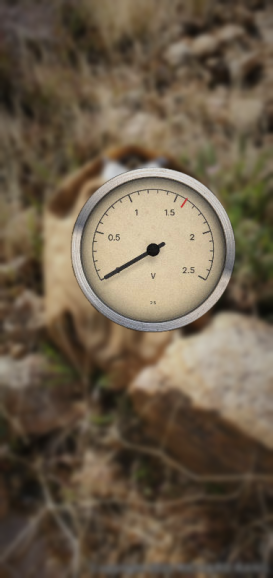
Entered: 0 V
